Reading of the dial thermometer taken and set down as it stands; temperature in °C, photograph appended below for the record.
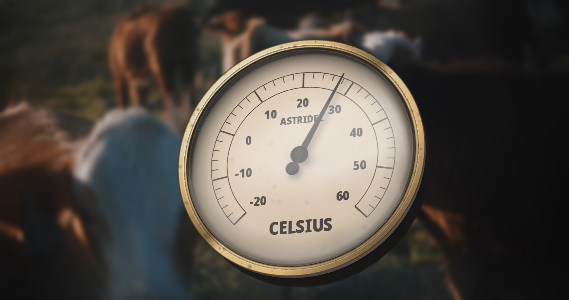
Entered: 28 °C
